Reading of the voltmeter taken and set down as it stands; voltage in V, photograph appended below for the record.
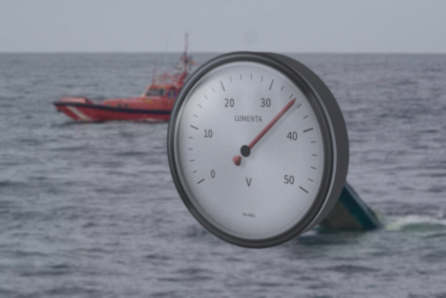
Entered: 35 V
